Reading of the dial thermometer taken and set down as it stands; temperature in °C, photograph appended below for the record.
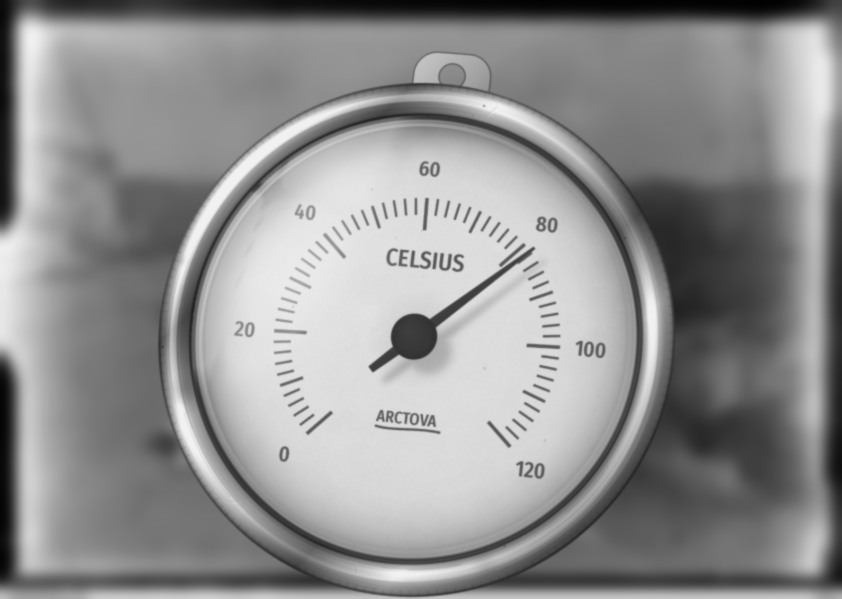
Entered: 82 °C
